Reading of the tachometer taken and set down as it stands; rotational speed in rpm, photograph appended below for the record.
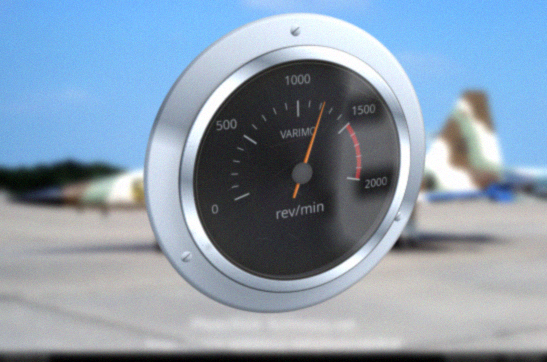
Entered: 1200 rpm
